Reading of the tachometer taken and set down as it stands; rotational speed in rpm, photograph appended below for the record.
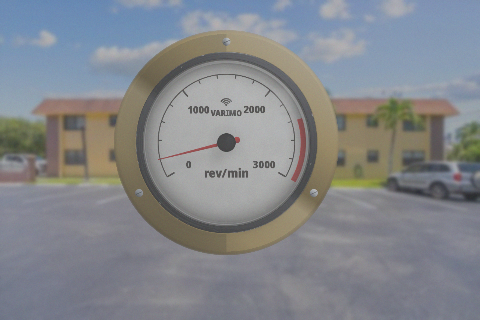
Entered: 200 rpm
